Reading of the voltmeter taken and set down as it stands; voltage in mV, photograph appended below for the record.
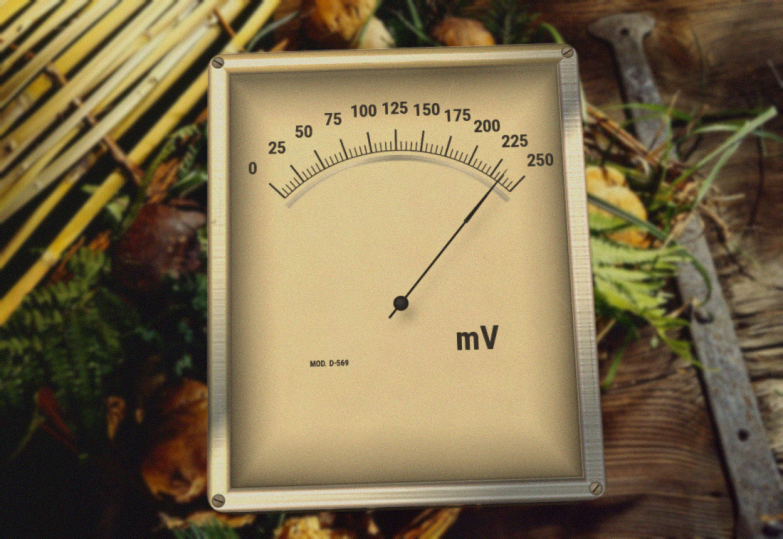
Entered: 235 mV
